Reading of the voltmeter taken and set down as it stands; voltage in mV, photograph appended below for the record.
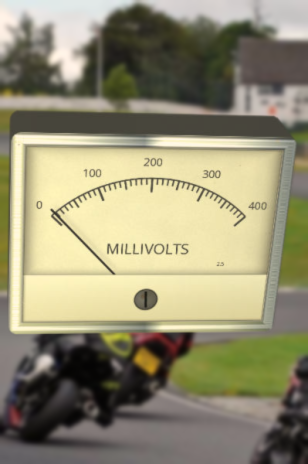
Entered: 10 mV
